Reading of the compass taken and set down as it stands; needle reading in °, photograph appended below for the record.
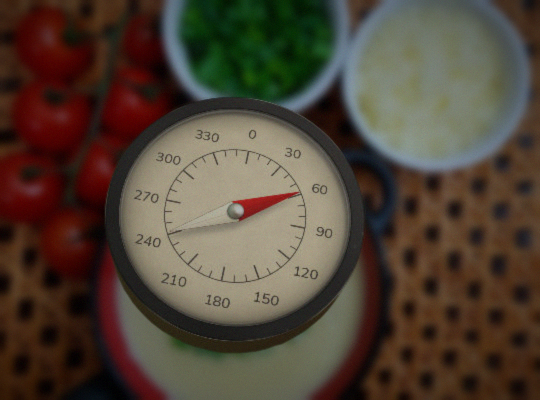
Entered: 60 °
